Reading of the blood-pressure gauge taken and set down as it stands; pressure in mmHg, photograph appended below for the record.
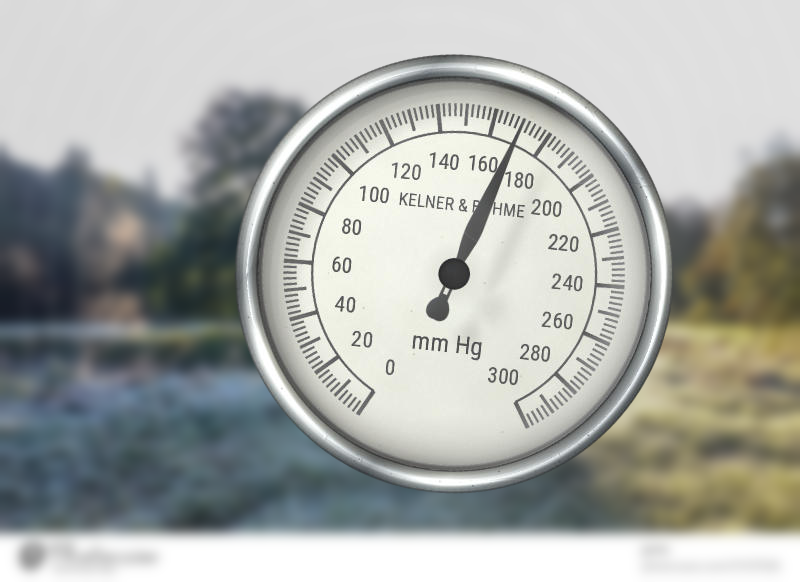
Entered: 170 mmHg
